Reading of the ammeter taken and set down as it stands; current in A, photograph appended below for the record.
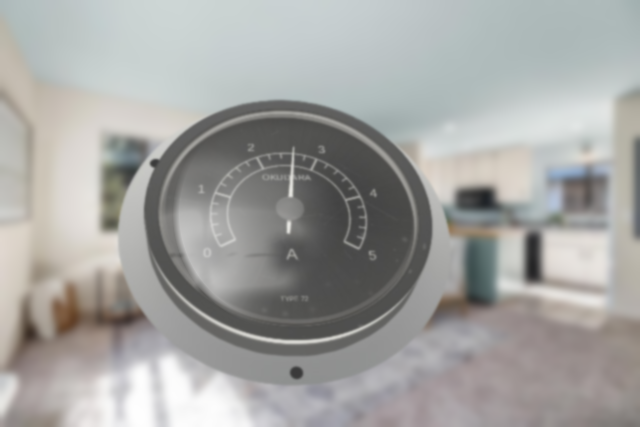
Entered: 2.6 A
